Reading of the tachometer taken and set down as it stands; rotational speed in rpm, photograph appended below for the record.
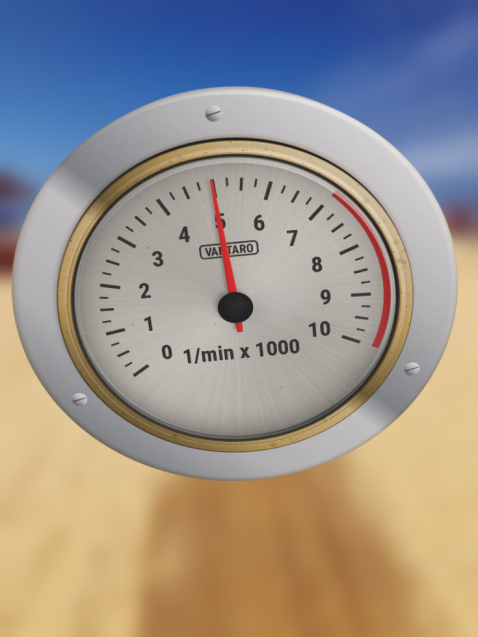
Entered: 5000 rpm
